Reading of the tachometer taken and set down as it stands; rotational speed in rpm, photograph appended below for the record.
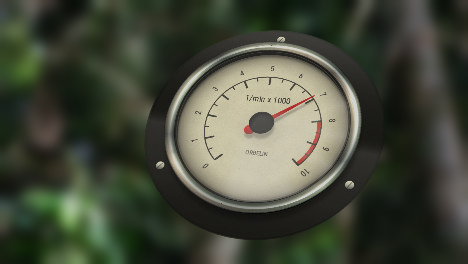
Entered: 7000 rpm
